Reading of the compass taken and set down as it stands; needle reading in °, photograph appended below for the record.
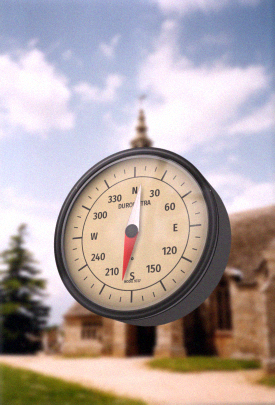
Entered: 190 °
